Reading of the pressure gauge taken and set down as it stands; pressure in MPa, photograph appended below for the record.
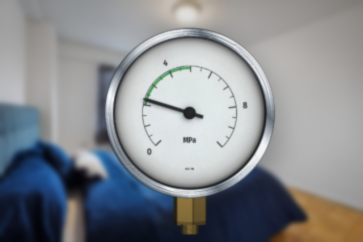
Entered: 2.25 MPa
